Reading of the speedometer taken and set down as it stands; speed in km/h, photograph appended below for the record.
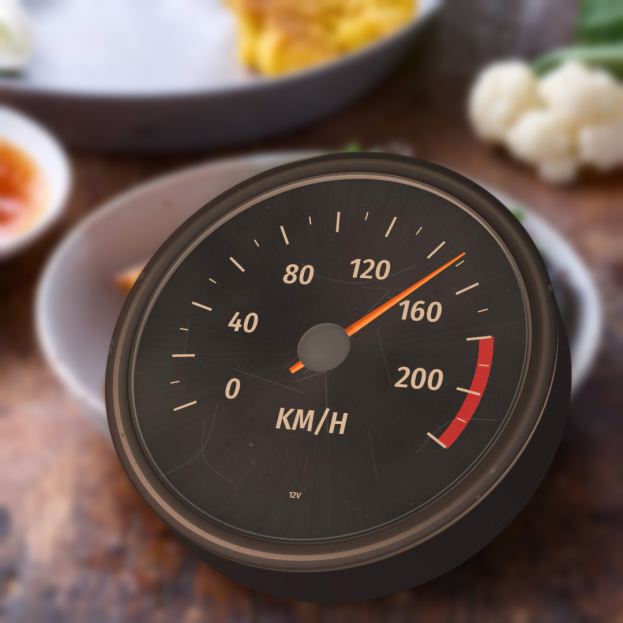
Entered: 150 km/h
